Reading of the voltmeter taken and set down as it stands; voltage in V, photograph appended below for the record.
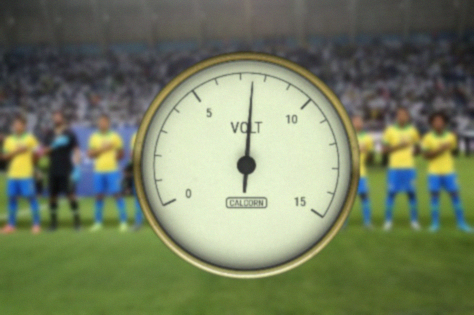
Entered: 7.5 V
